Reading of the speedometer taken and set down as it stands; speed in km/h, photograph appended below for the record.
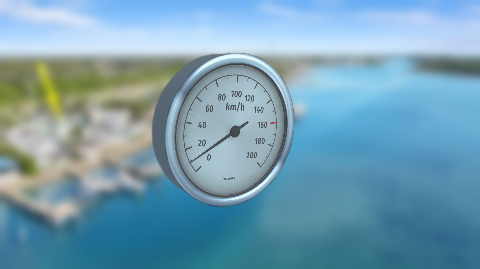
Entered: 10 km/h
